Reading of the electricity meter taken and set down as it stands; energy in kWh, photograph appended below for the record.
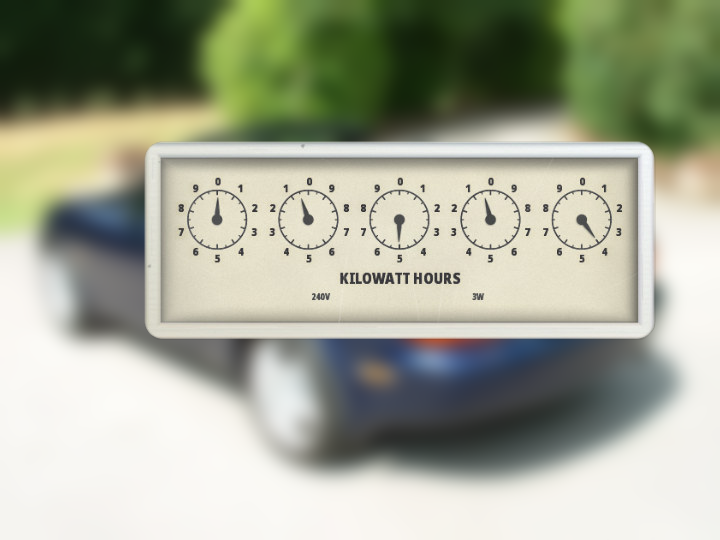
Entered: 504 kWh
